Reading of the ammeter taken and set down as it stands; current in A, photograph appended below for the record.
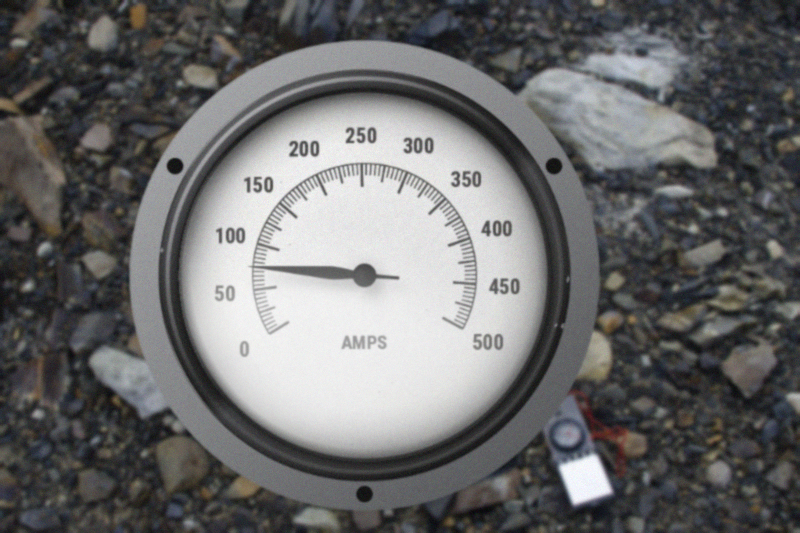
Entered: 75 A
